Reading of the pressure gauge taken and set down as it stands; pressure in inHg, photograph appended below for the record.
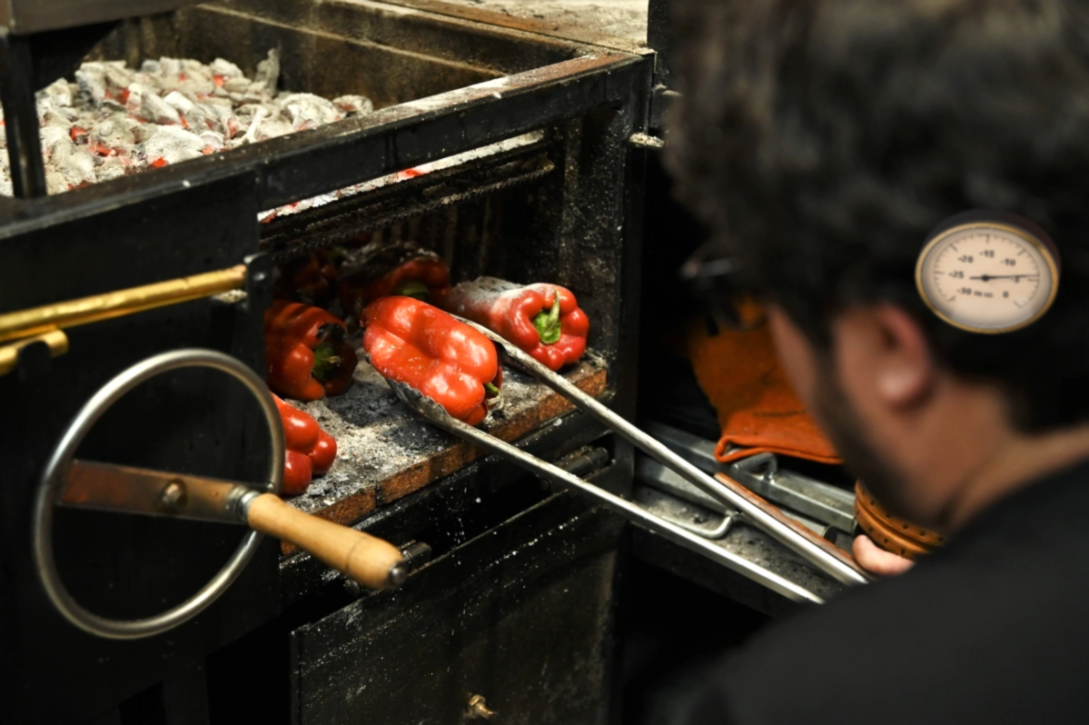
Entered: -6 inHg
